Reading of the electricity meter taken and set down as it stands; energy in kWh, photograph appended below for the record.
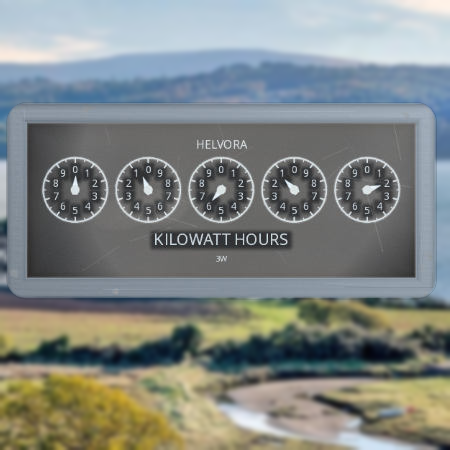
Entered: 612 kWh
